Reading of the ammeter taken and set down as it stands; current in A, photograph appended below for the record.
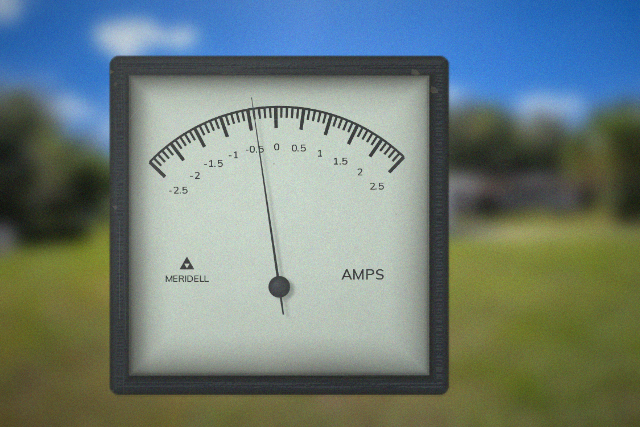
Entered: -0.4 A
